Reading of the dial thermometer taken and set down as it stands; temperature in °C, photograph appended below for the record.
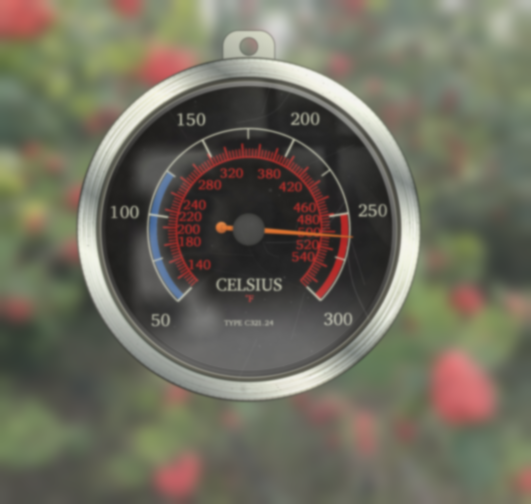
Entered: 262.5 °C
